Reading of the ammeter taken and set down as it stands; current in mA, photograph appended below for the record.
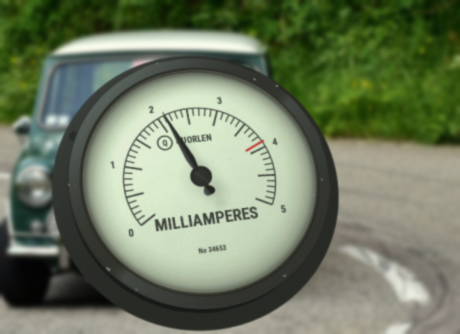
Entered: 2.1 mA
